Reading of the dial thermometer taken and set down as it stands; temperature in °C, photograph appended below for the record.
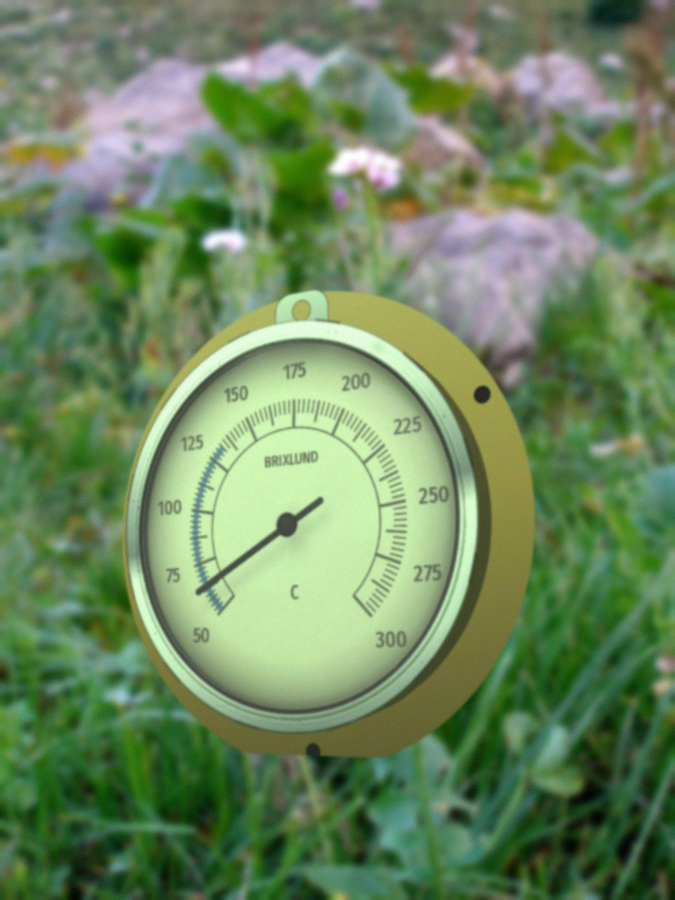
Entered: 62.5 °C
